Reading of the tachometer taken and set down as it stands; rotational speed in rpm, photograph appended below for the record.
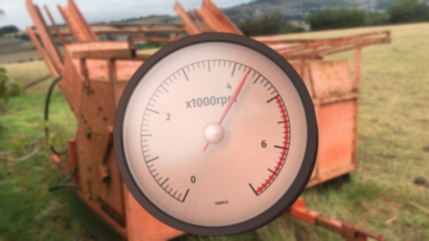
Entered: 4300 rpm
